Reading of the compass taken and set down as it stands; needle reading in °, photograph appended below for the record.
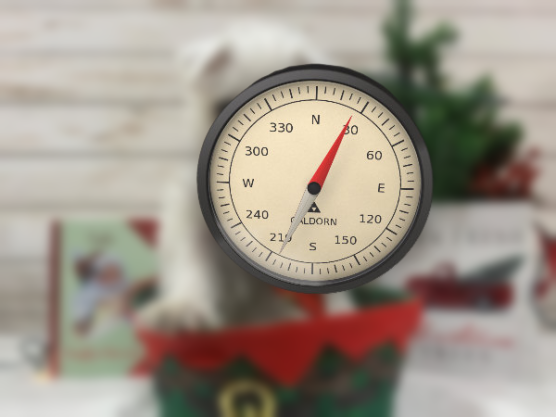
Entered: 25 °
